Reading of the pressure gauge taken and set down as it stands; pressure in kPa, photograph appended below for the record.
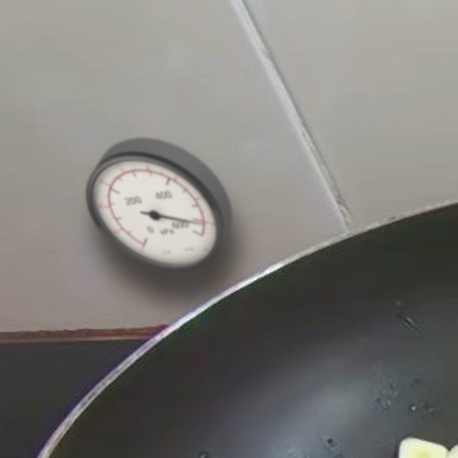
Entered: 550 kPa
